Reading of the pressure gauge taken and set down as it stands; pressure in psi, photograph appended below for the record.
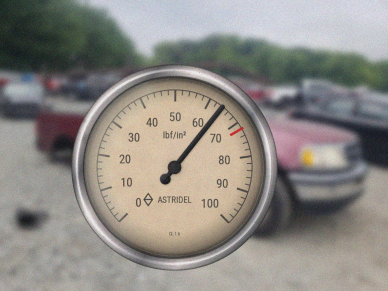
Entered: 64 psi
